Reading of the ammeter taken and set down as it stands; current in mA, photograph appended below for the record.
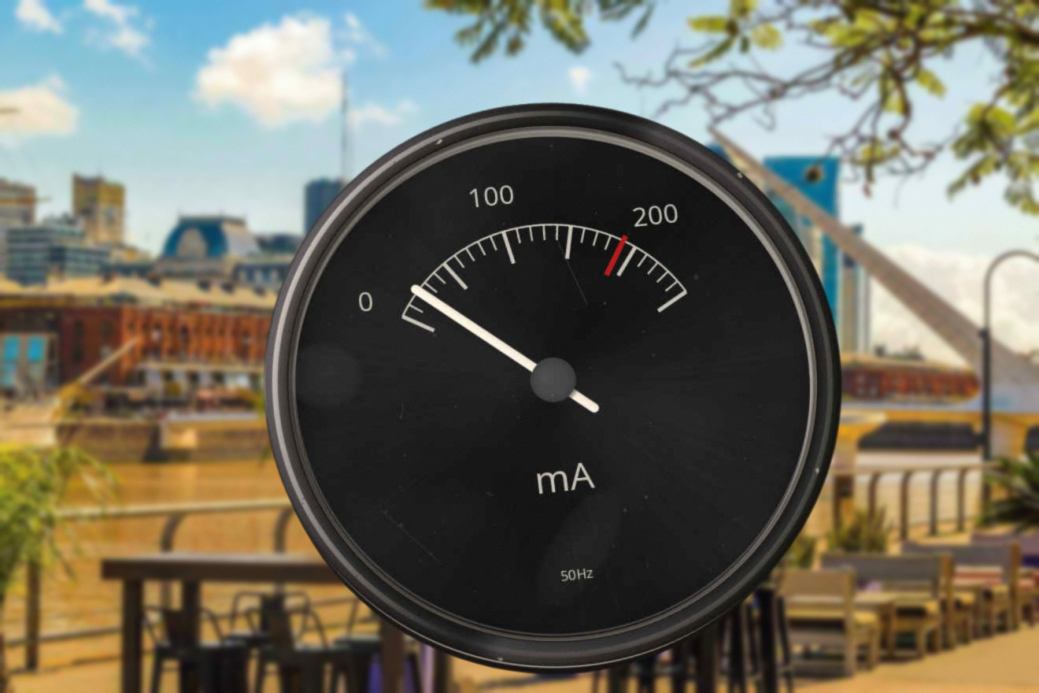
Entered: 20 mA
